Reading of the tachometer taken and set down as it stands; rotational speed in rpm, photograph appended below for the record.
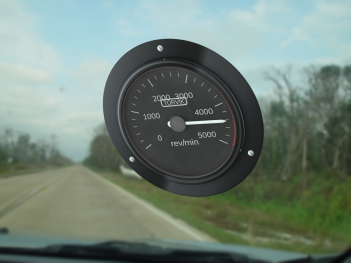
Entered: 4400 rpm
